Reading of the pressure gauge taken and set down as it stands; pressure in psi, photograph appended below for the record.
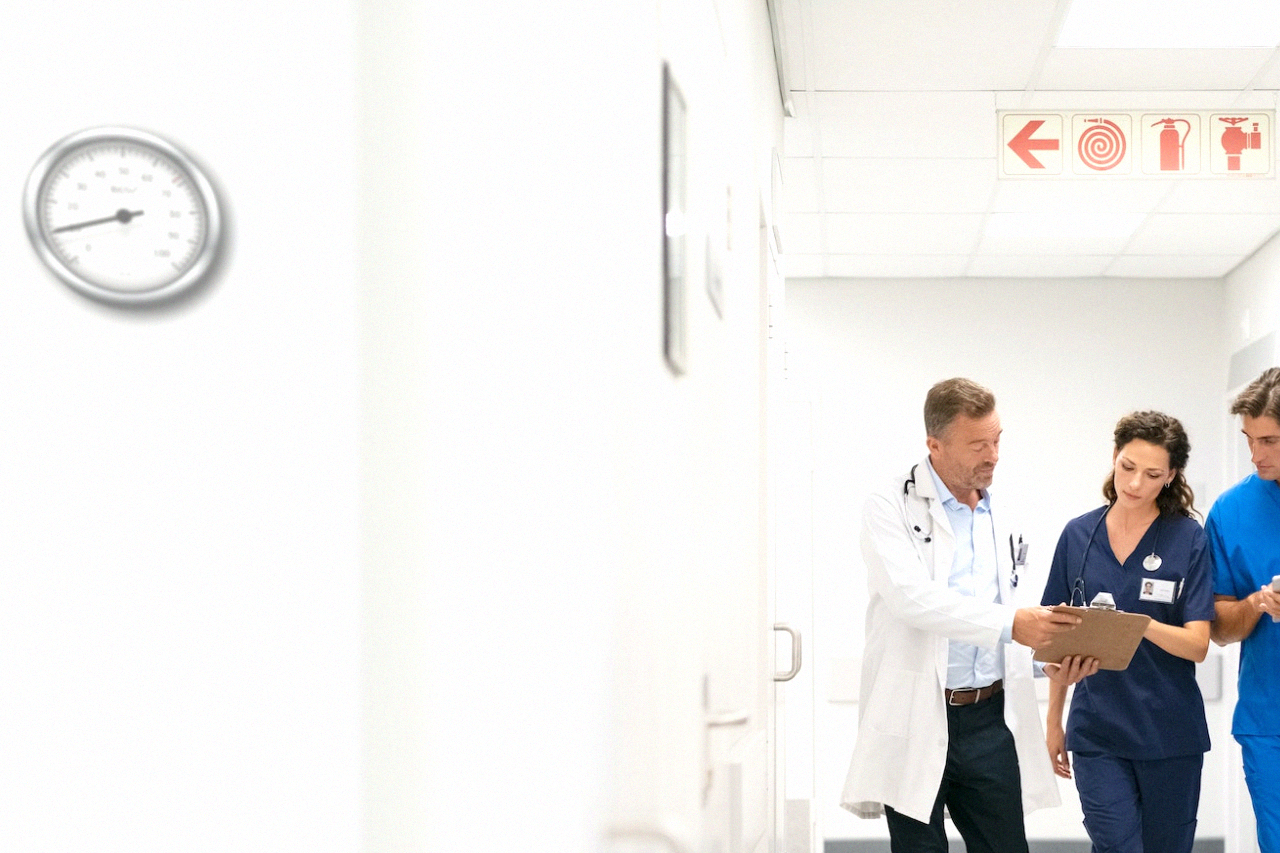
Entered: 10 psi
